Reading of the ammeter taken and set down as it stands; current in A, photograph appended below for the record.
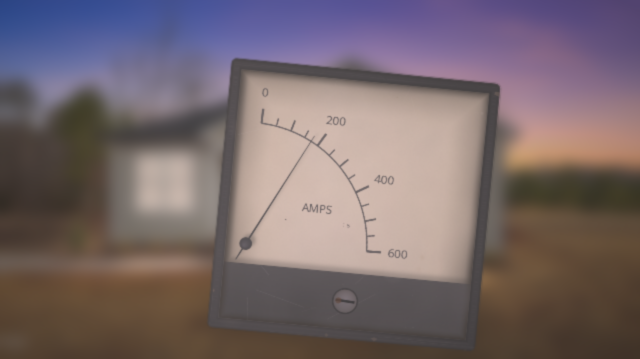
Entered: 175 A
